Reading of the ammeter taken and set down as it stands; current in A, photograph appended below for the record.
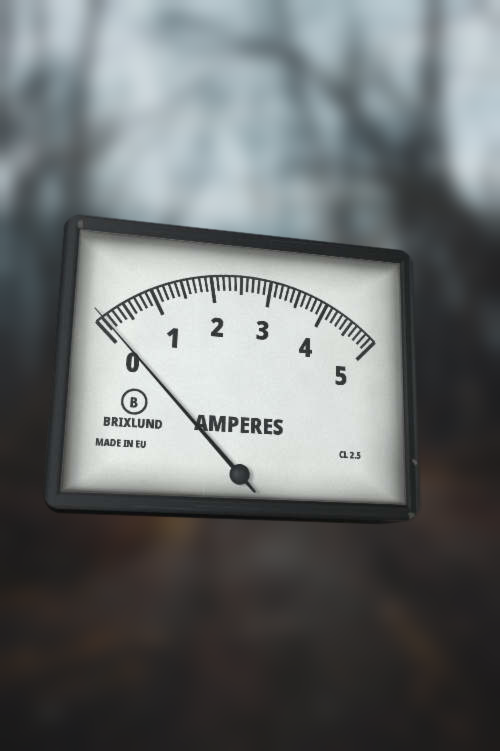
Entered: 0.1 A
